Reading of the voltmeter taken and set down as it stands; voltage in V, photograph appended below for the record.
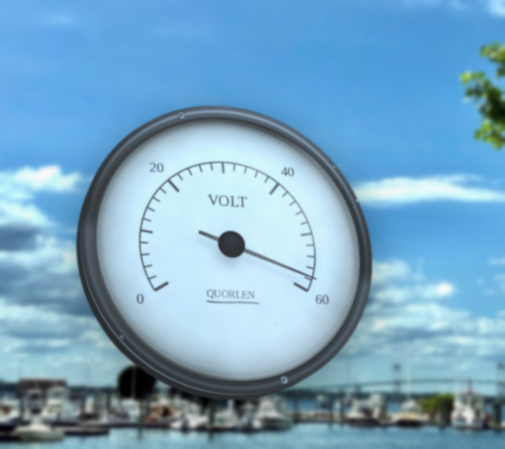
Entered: 58 V
